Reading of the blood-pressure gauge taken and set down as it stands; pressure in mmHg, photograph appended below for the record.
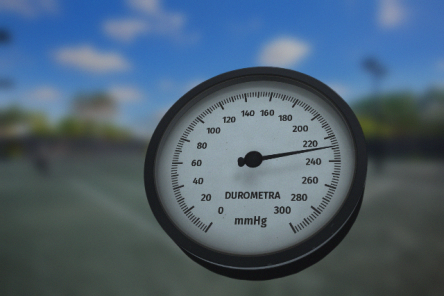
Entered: 230 mmHg
